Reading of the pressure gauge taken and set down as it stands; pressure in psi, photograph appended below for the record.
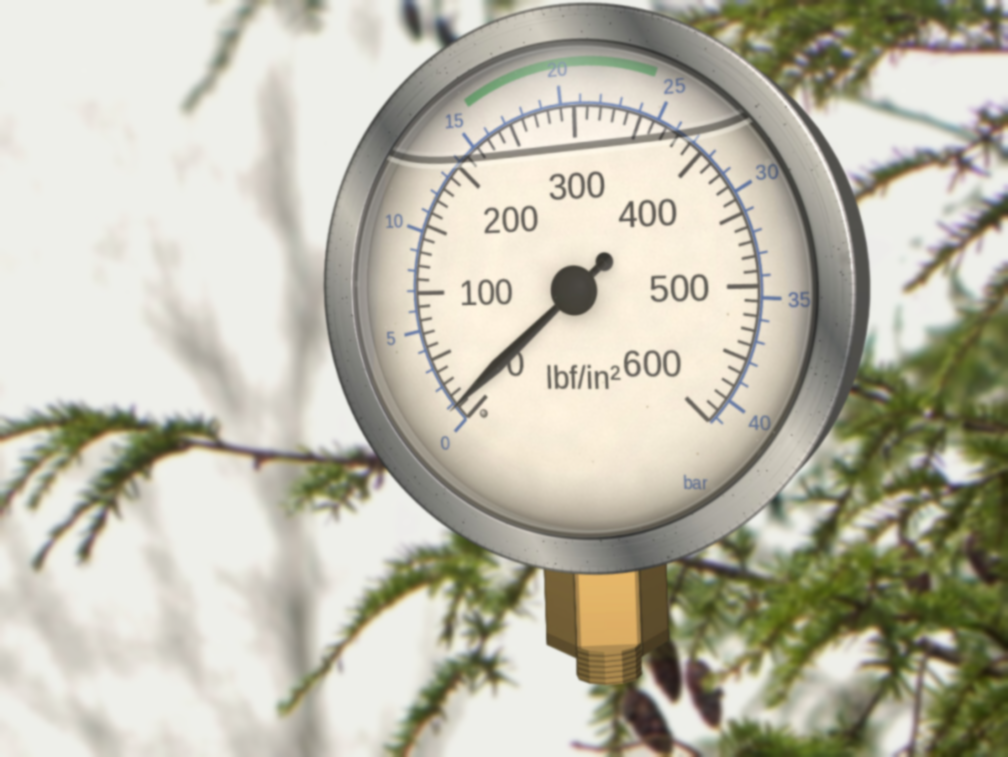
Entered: 10 psi
